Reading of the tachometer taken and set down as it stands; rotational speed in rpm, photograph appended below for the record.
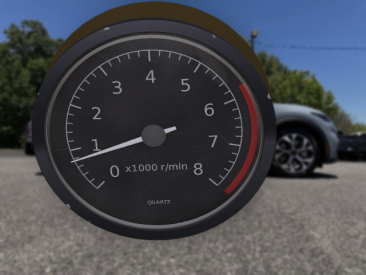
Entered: 800 rpm
